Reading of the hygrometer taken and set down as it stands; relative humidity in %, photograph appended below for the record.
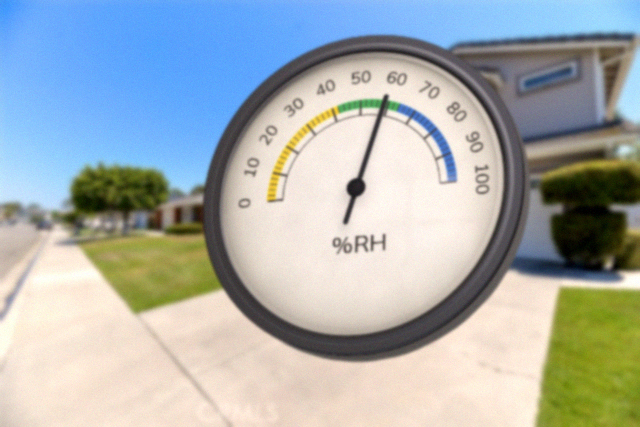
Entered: 60 %
